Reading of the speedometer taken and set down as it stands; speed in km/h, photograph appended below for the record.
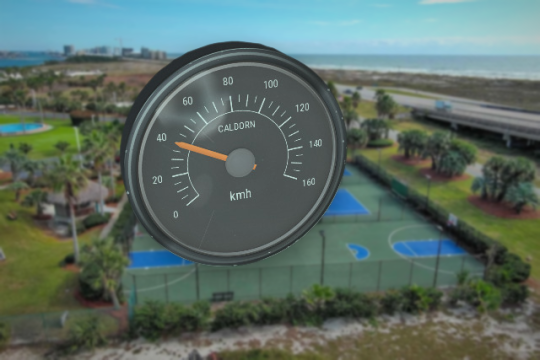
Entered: 40 km/h
